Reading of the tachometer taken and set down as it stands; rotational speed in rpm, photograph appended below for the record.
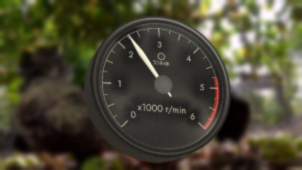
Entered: 2250 rpm
